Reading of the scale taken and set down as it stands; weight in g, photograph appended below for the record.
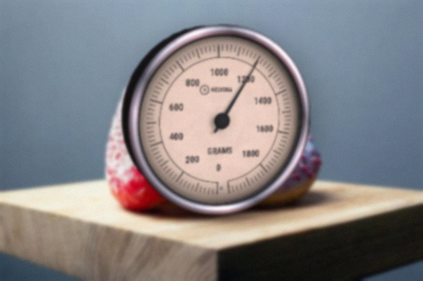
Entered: 1200 g
